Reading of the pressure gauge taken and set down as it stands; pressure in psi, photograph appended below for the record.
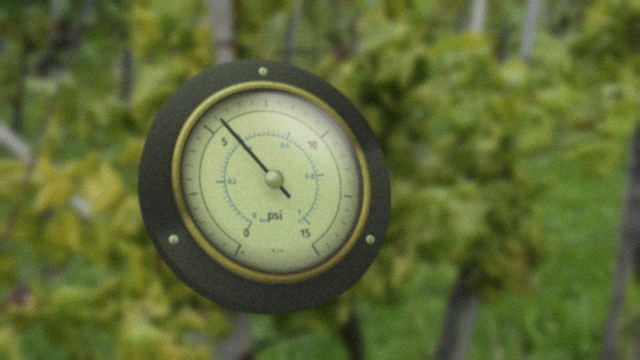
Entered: 5.5 psi
